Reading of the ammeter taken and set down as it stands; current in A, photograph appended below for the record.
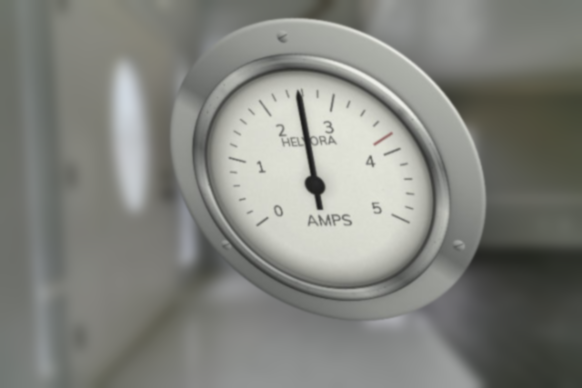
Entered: 2.6 A
